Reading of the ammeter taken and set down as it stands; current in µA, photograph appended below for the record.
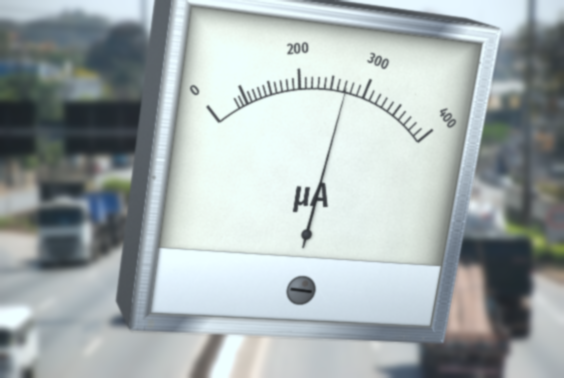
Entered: 270 µA
